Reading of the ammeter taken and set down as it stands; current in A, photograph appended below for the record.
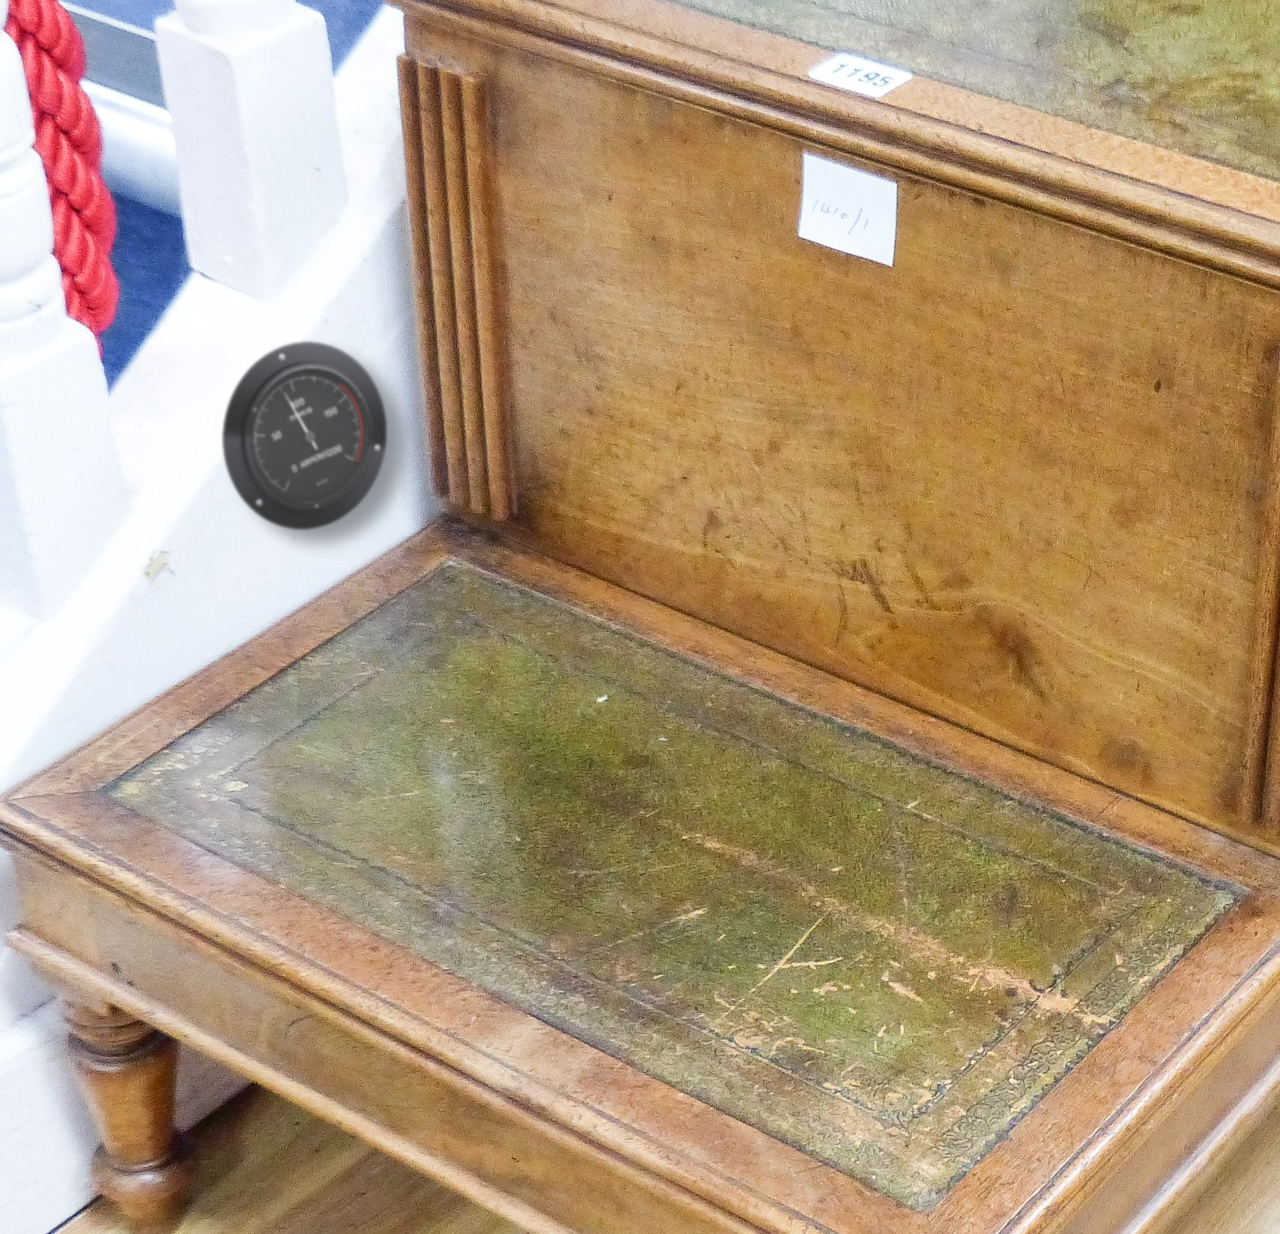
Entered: 90 A
